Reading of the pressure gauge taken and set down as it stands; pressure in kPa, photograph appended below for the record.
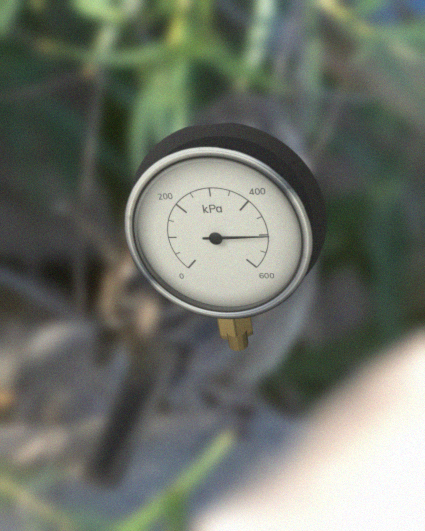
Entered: 500 kPa
